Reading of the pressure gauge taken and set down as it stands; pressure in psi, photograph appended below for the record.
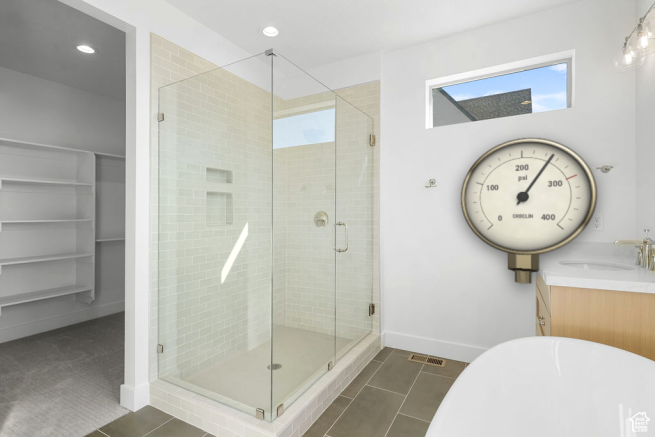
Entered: 250 psi
